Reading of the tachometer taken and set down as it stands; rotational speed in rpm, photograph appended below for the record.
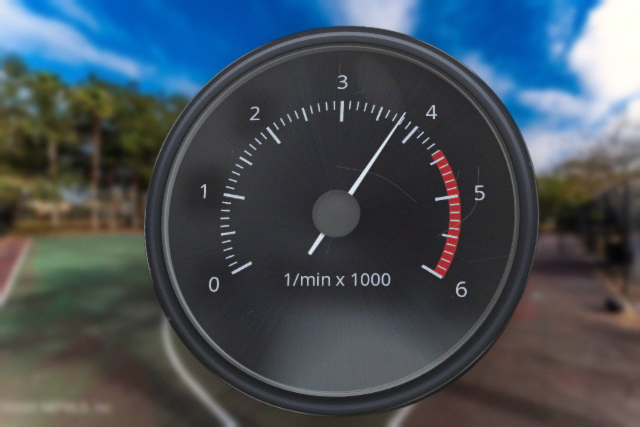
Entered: 3800 rpm
